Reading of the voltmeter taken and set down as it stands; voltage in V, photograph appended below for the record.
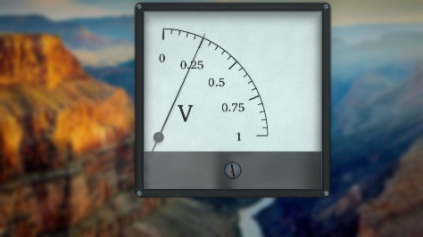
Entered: 0.25 V
